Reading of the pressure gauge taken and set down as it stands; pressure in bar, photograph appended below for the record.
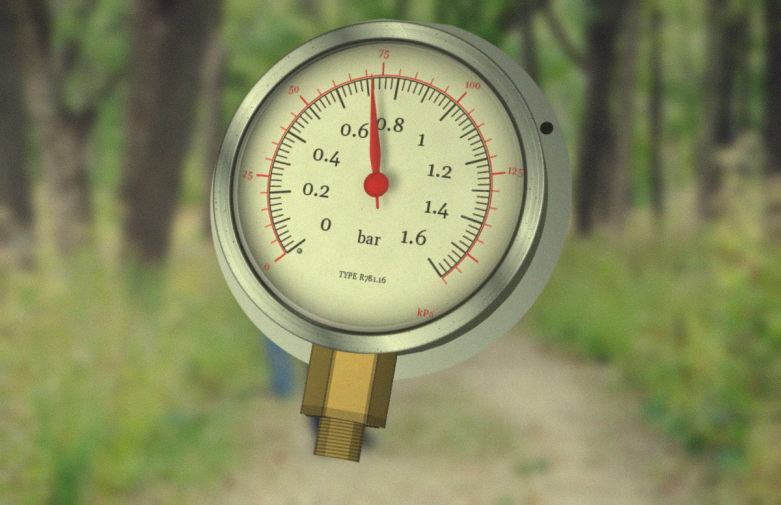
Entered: 0.72 bar
